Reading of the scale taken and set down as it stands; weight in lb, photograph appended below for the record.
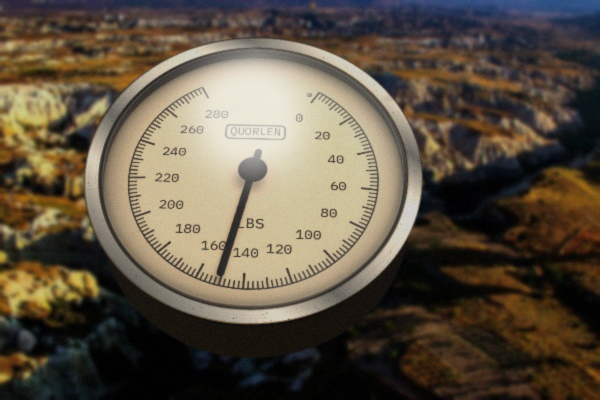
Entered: 150 lb
